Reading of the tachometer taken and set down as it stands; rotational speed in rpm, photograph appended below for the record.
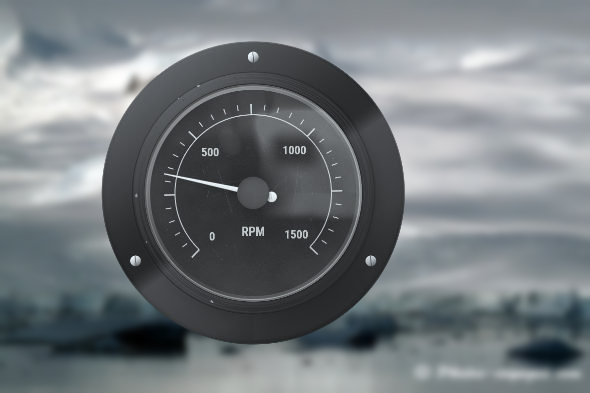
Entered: 325 rpm
